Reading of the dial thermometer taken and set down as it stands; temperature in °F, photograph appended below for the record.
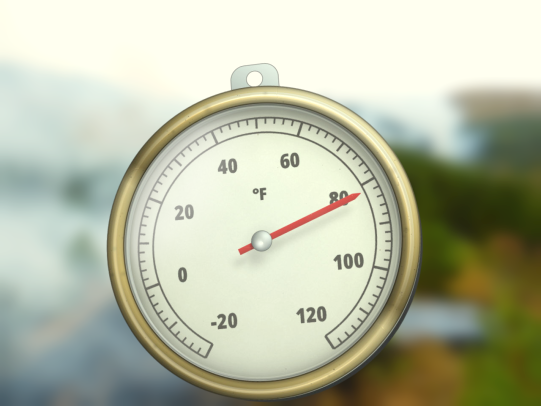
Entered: 82 °F
